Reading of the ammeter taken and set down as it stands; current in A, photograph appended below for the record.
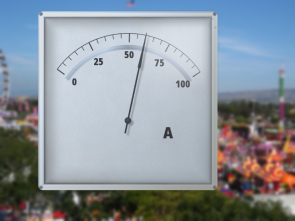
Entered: 60 A
